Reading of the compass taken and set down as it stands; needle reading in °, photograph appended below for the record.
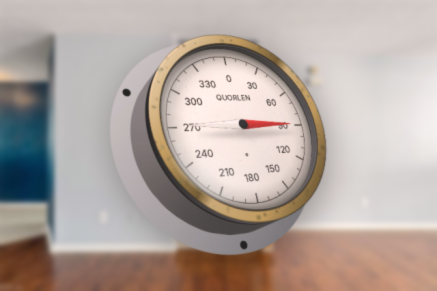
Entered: 90 °
